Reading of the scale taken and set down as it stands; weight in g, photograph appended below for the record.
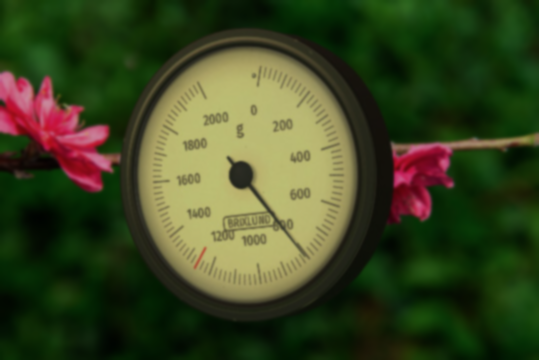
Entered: 800 g
